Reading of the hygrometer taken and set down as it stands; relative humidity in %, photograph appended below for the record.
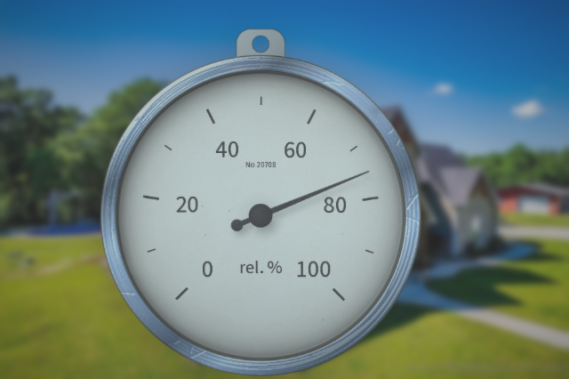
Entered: 75 %
